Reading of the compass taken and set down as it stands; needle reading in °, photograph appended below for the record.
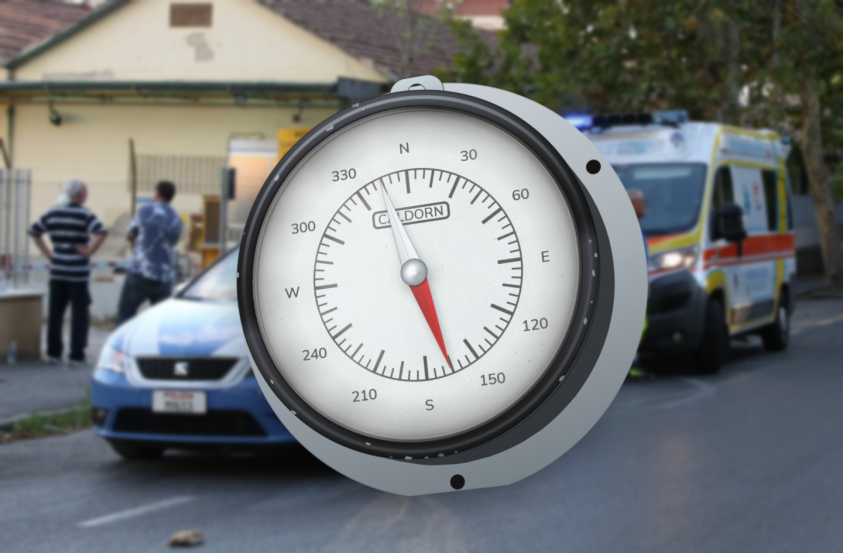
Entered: 165 °
